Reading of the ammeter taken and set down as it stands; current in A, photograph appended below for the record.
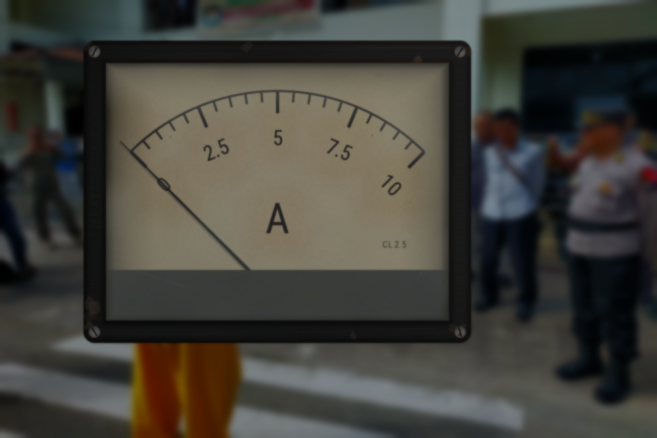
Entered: 0 A
